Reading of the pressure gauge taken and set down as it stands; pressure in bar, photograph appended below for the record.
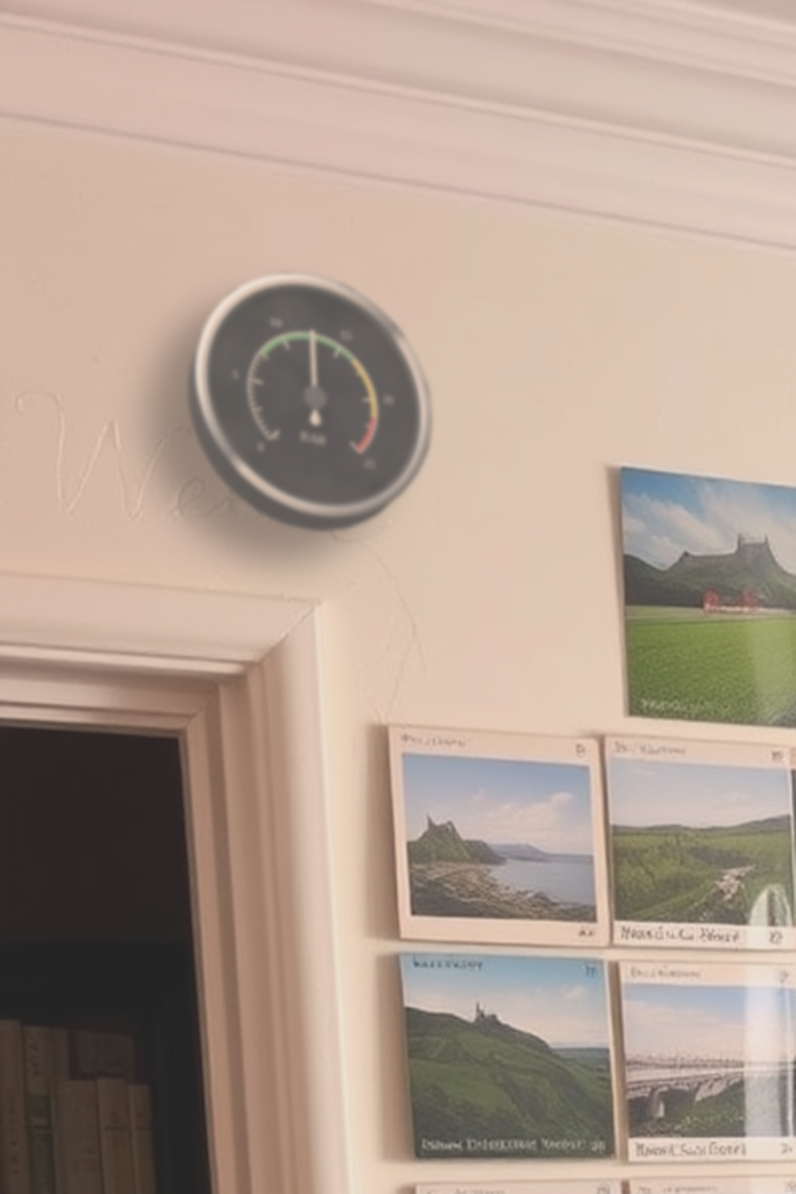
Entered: 12.5 bar
